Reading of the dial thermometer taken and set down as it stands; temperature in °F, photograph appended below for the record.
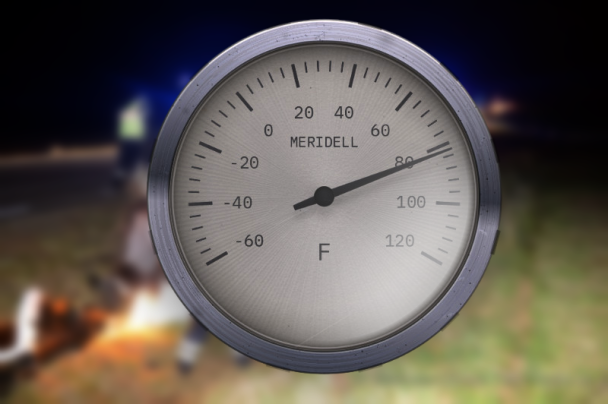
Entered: 82 °F
